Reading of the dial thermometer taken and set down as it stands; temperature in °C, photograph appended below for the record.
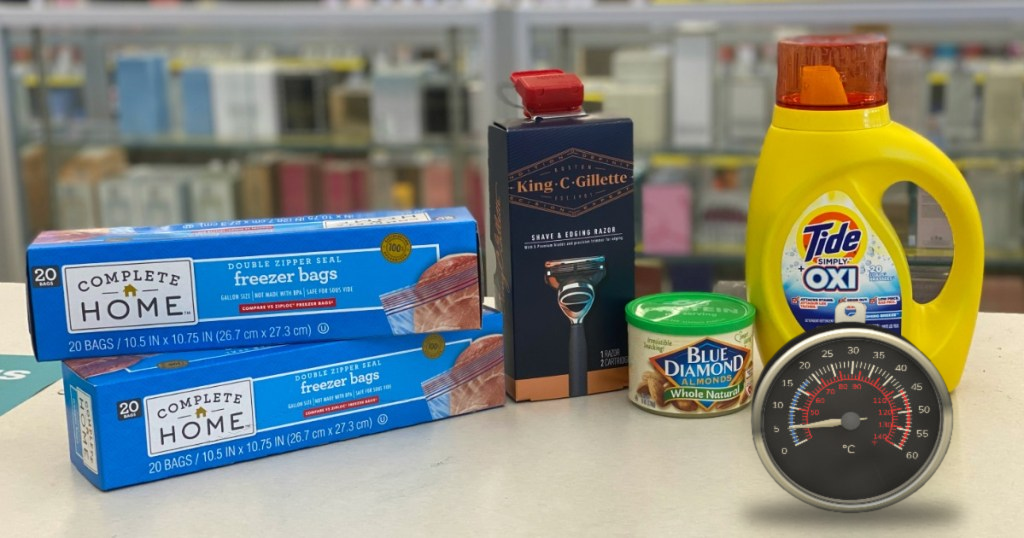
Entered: 5 °C
